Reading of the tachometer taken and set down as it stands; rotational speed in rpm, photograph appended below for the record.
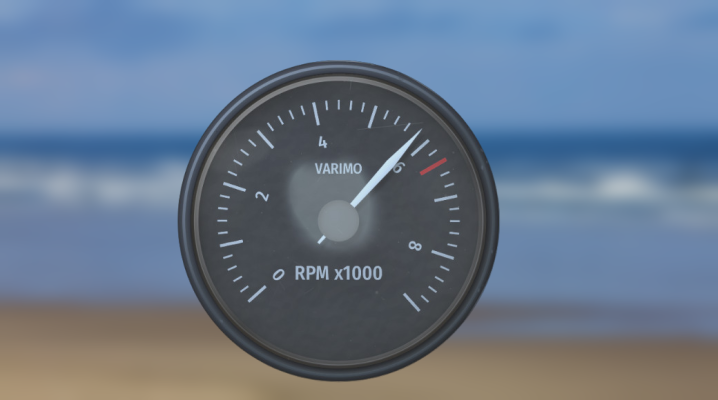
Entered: 5800 rpm
